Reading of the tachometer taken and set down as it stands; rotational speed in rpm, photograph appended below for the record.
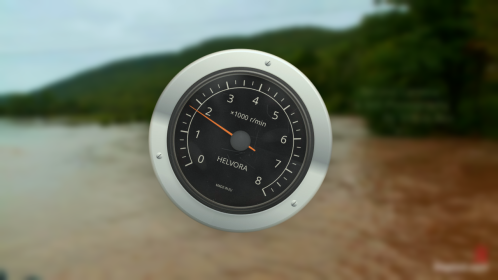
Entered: 1750 rpm
